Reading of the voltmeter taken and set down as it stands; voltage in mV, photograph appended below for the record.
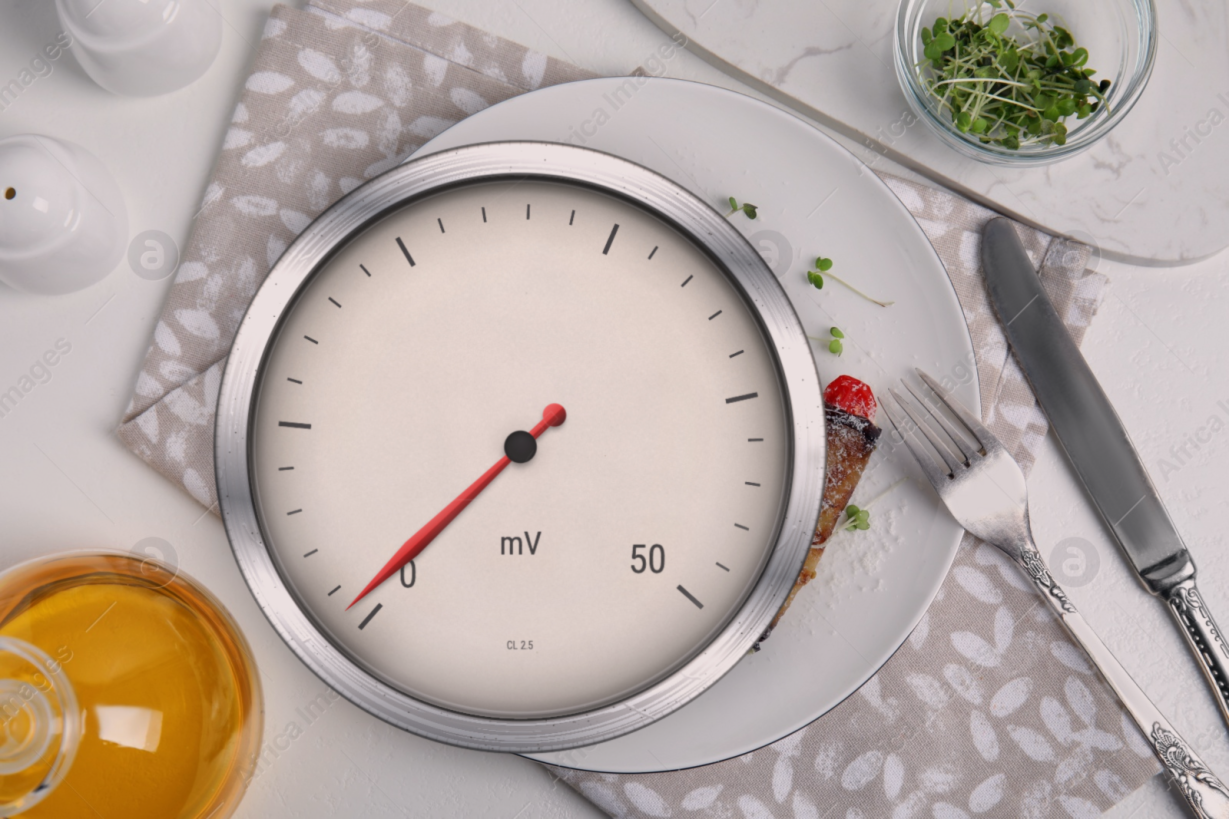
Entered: 1 mV
